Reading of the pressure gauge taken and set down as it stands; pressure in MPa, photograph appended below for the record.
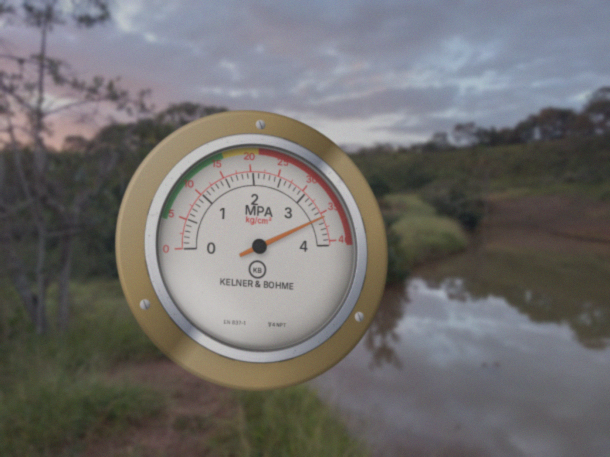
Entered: 3.5 MPa
